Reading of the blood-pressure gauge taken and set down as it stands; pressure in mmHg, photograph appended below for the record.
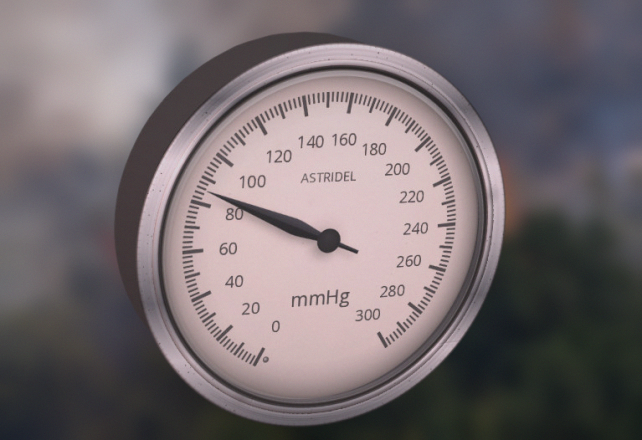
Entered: 86 mmHg
